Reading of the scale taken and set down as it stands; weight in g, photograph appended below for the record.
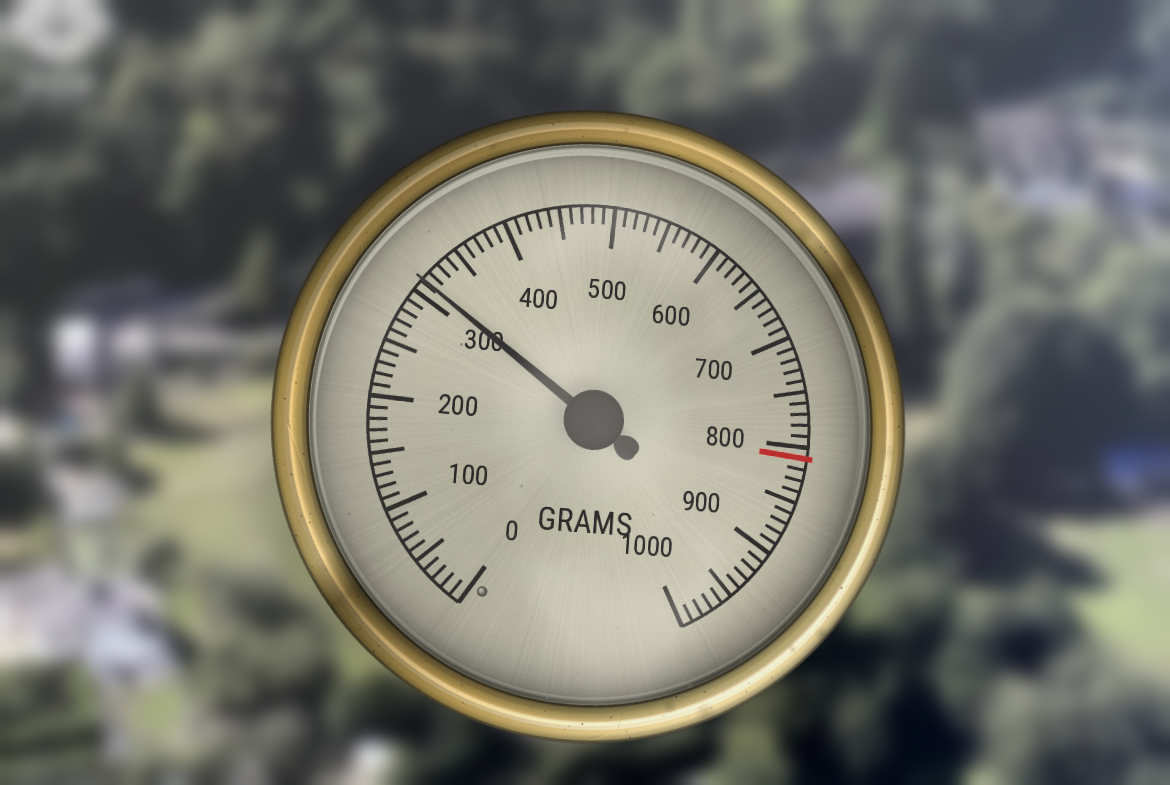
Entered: 310 g
